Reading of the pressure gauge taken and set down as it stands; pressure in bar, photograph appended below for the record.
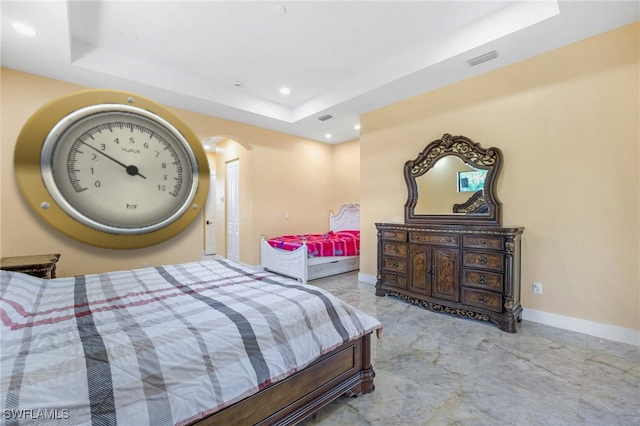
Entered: 2.5 bar
